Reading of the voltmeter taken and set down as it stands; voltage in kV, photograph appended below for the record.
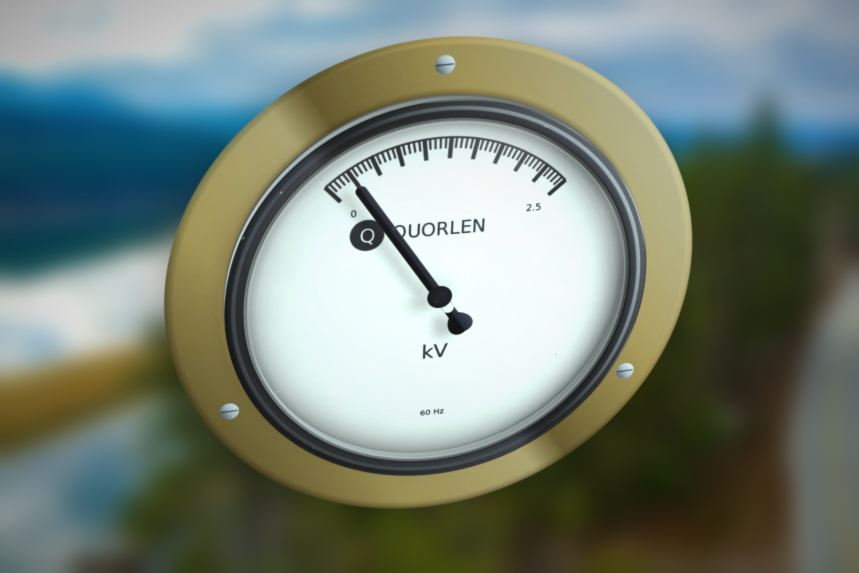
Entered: 0.25 kV
